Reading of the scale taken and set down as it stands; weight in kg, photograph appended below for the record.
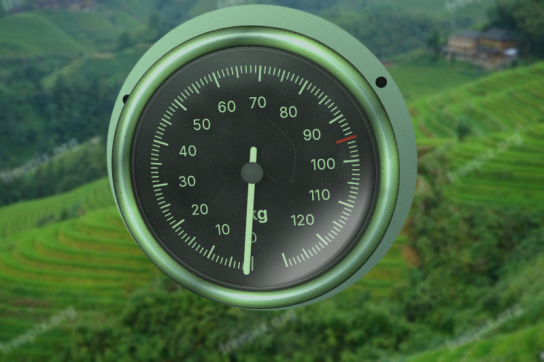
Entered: 1 kg
